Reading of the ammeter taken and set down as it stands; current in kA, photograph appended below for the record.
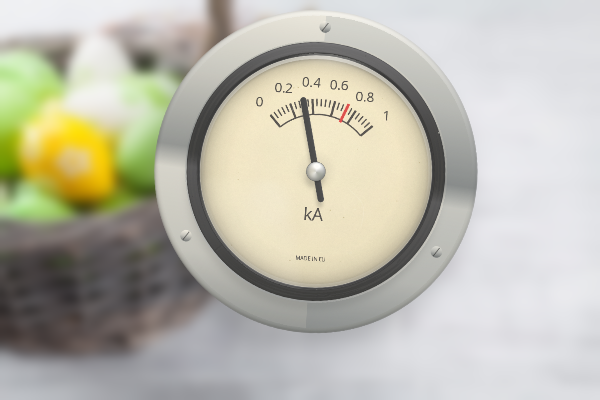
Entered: 0.32 kA
